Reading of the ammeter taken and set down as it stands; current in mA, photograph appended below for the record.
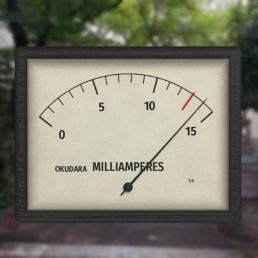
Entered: 14 mA
